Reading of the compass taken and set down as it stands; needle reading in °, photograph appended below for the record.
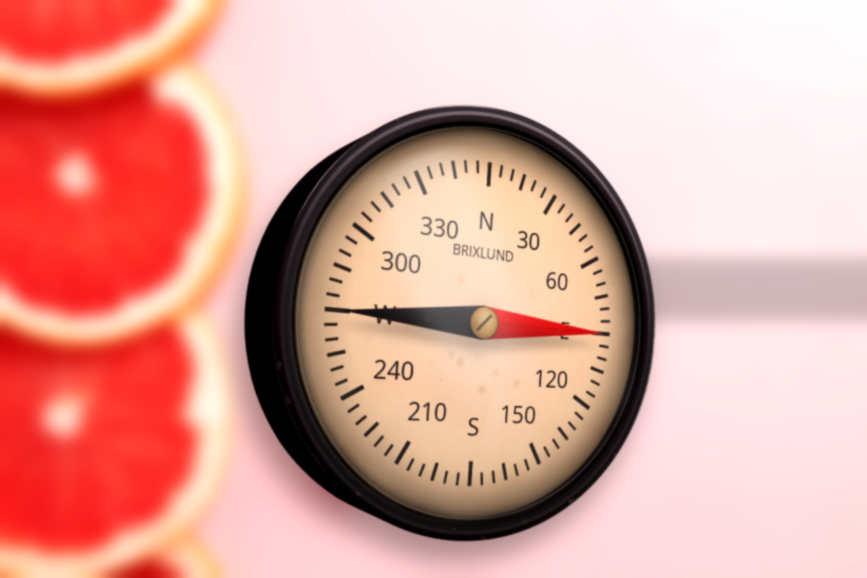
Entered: 90 °
